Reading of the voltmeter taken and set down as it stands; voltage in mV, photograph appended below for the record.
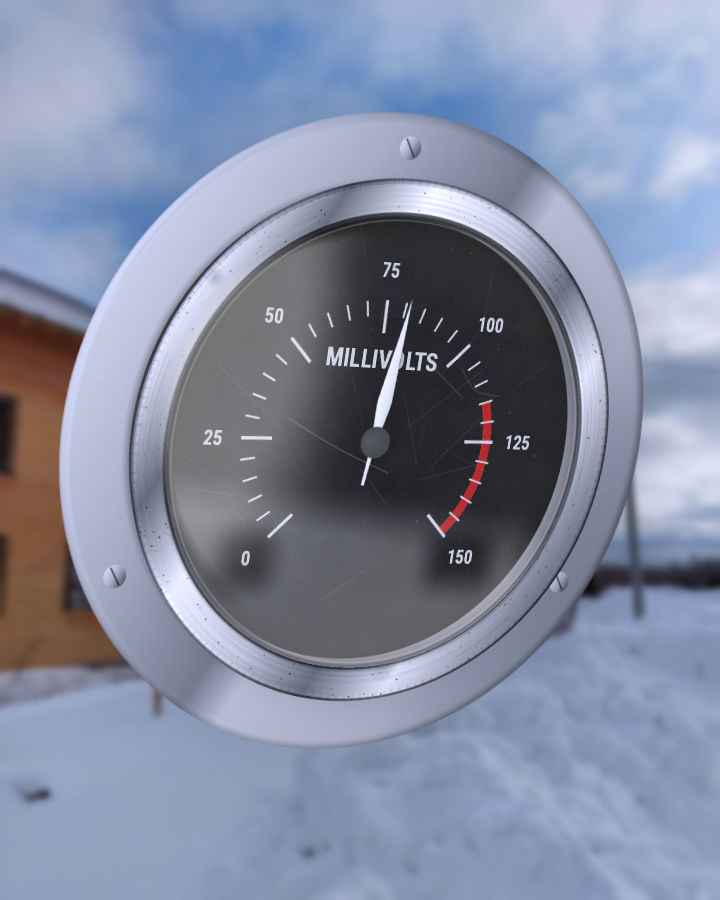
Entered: 80 mV
